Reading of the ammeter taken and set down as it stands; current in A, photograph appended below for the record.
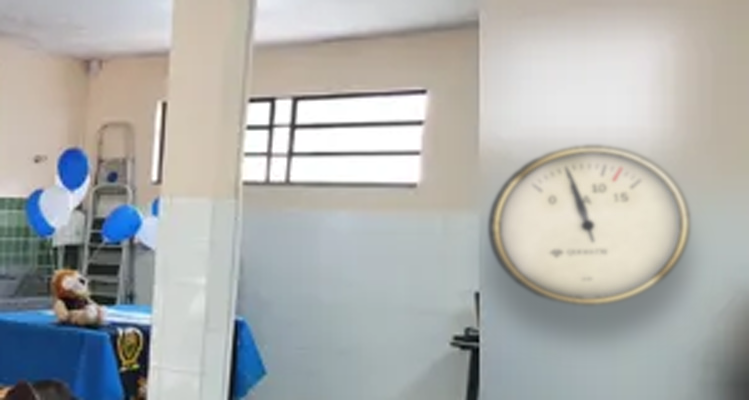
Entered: 5 A
